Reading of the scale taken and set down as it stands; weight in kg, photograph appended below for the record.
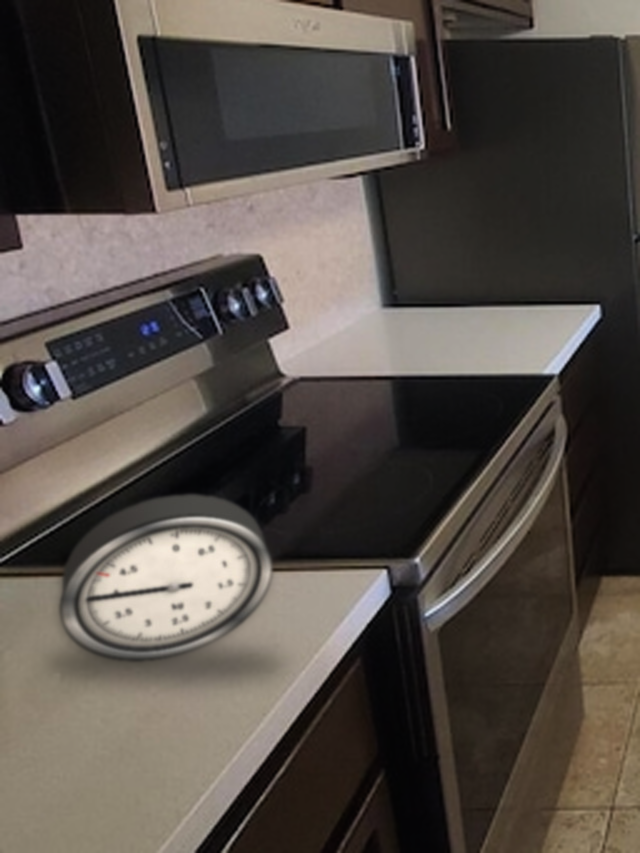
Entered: 4 kg
